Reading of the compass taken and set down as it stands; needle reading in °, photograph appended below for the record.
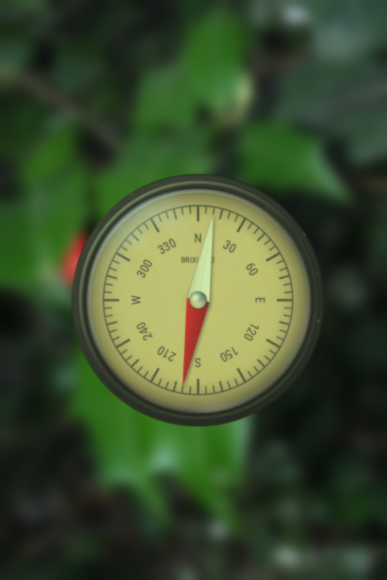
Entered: 190 °
